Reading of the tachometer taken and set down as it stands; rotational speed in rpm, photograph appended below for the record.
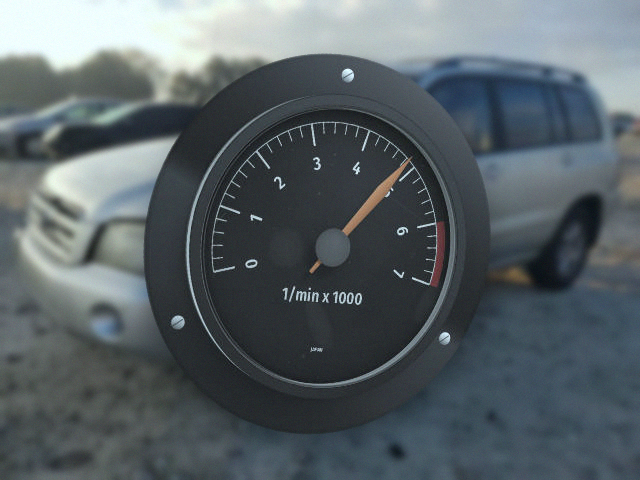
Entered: 4800 rpm
